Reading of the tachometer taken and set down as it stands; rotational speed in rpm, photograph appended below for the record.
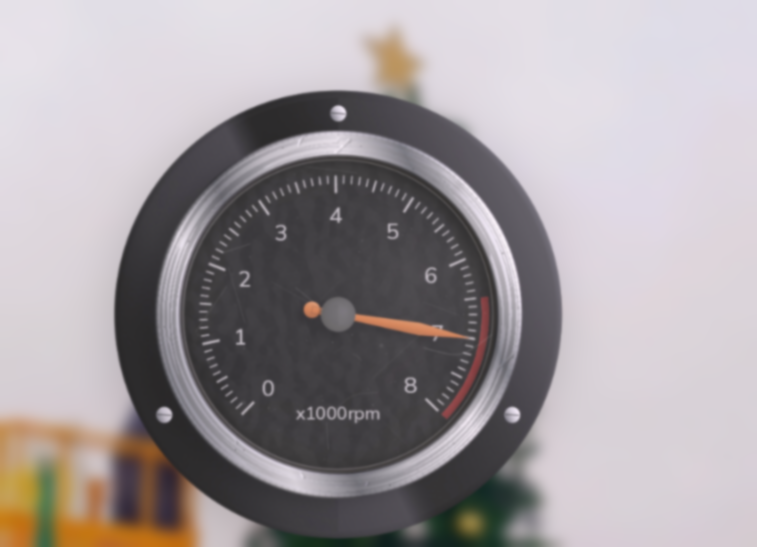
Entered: 7000 rpm
